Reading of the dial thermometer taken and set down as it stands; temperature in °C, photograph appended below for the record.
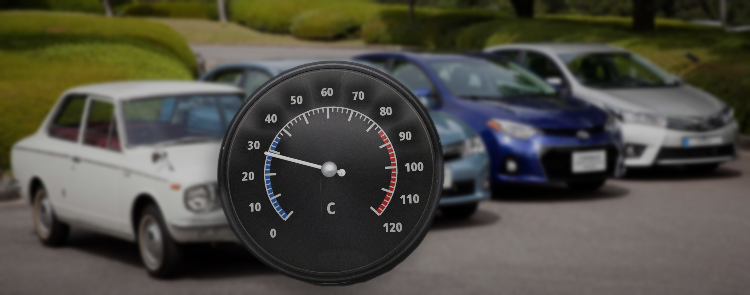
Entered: 28 °C
